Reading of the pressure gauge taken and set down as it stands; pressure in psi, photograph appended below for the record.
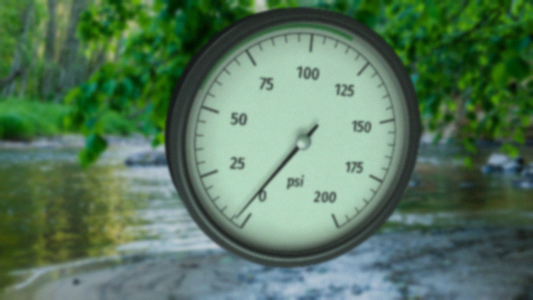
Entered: 5 psi
